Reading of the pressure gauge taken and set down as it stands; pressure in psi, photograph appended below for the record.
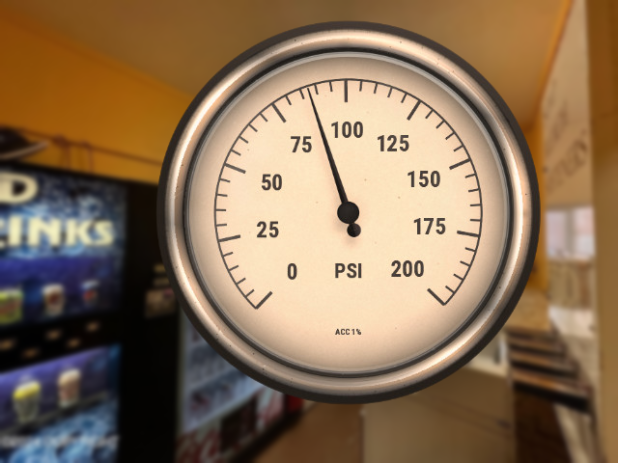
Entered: 87.5 psi
